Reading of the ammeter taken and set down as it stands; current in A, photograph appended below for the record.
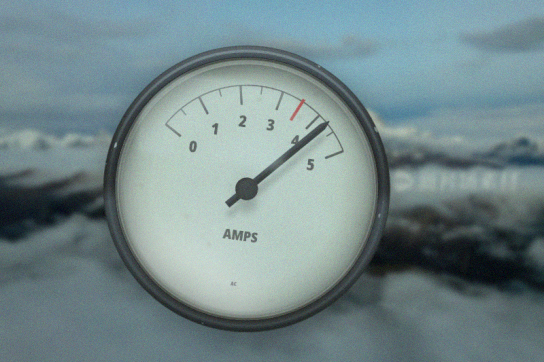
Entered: 4.25 A
